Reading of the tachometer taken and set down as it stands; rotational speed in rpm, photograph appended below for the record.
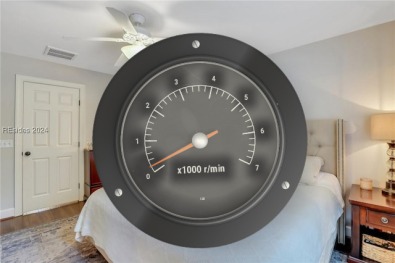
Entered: 200 rpm
